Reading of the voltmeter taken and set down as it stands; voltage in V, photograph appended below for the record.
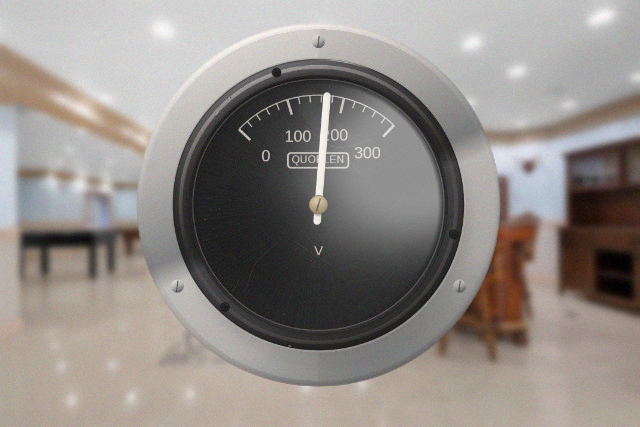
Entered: 170 V
